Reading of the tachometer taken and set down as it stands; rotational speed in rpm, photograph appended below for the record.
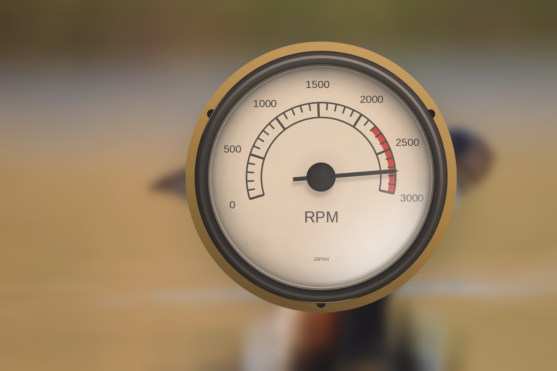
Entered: 2750 rpm
